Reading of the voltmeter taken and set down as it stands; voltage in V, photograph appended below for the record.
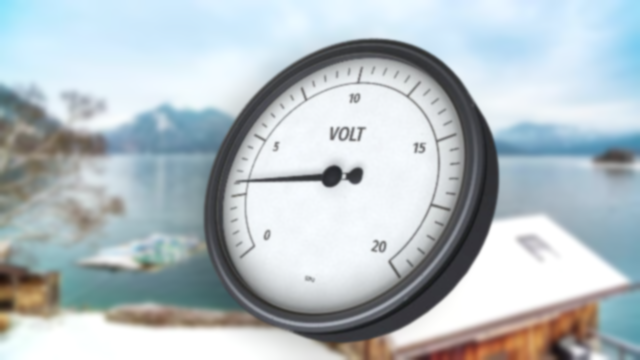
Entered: 3 V
